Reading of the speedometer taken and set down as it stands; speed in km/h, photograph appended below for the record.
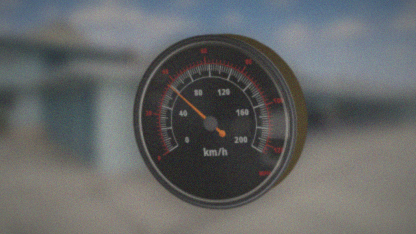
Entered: 60 km/h
